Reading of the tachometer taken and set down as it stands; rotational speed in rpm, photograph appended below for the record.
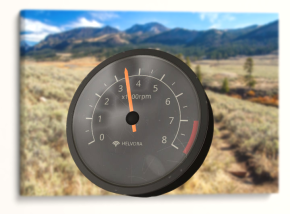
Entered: 3500 rpm
